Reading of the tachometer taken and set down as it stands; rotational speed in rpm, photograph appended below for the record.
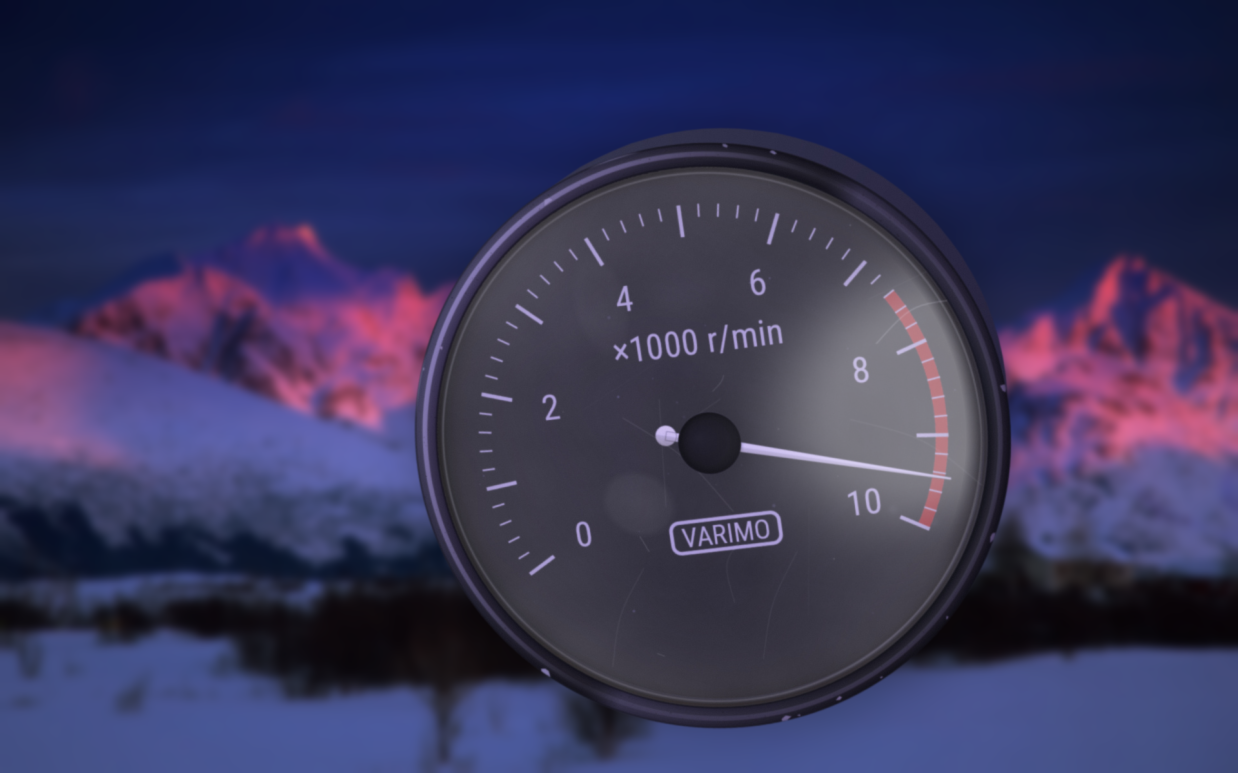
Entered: 9400 rpm
